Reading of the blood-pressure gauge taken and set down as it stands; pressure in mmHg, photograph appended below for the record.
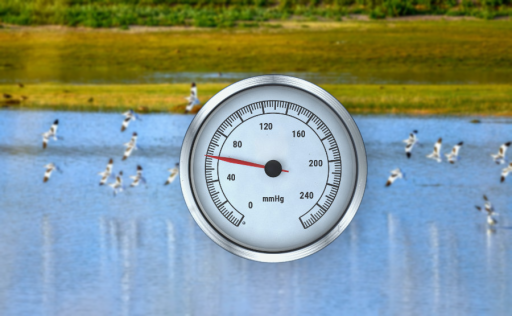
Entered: 60 mmHg
